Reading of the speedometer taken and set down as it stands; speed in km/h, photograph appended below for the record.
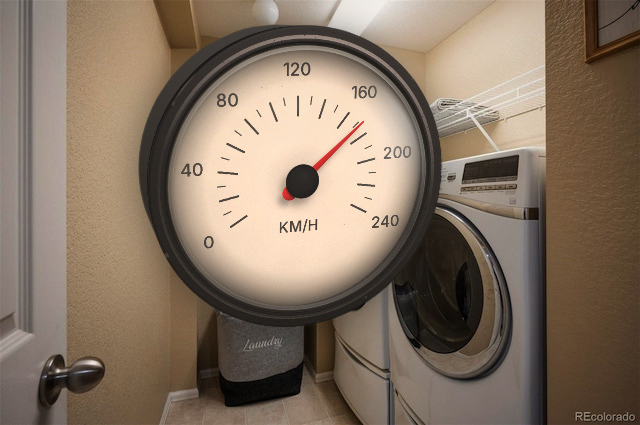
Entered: 170 km/h
